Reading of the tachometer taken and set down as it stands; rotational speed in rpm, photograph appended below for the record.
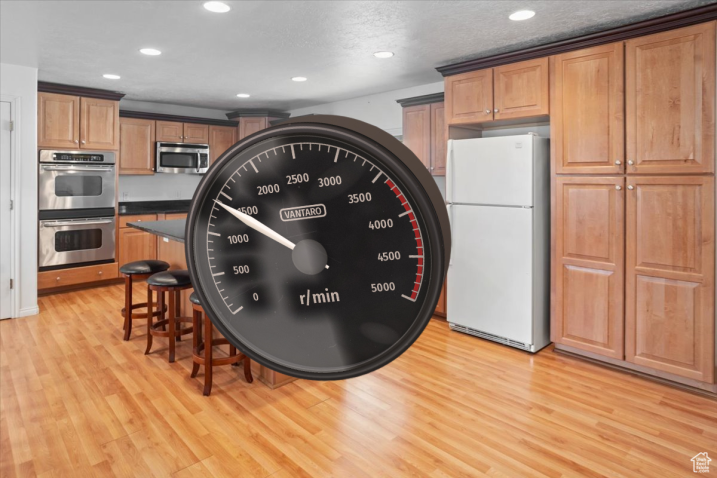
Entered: 1400 rpm
